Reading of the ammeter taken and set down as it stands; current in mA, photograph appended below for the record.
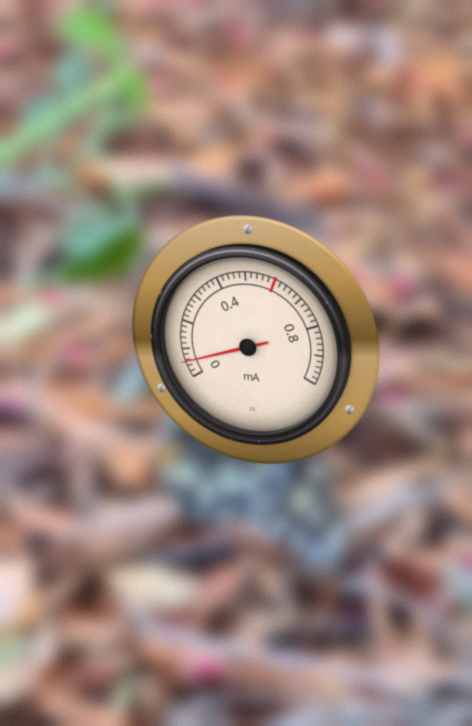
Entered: 0.06 mA
